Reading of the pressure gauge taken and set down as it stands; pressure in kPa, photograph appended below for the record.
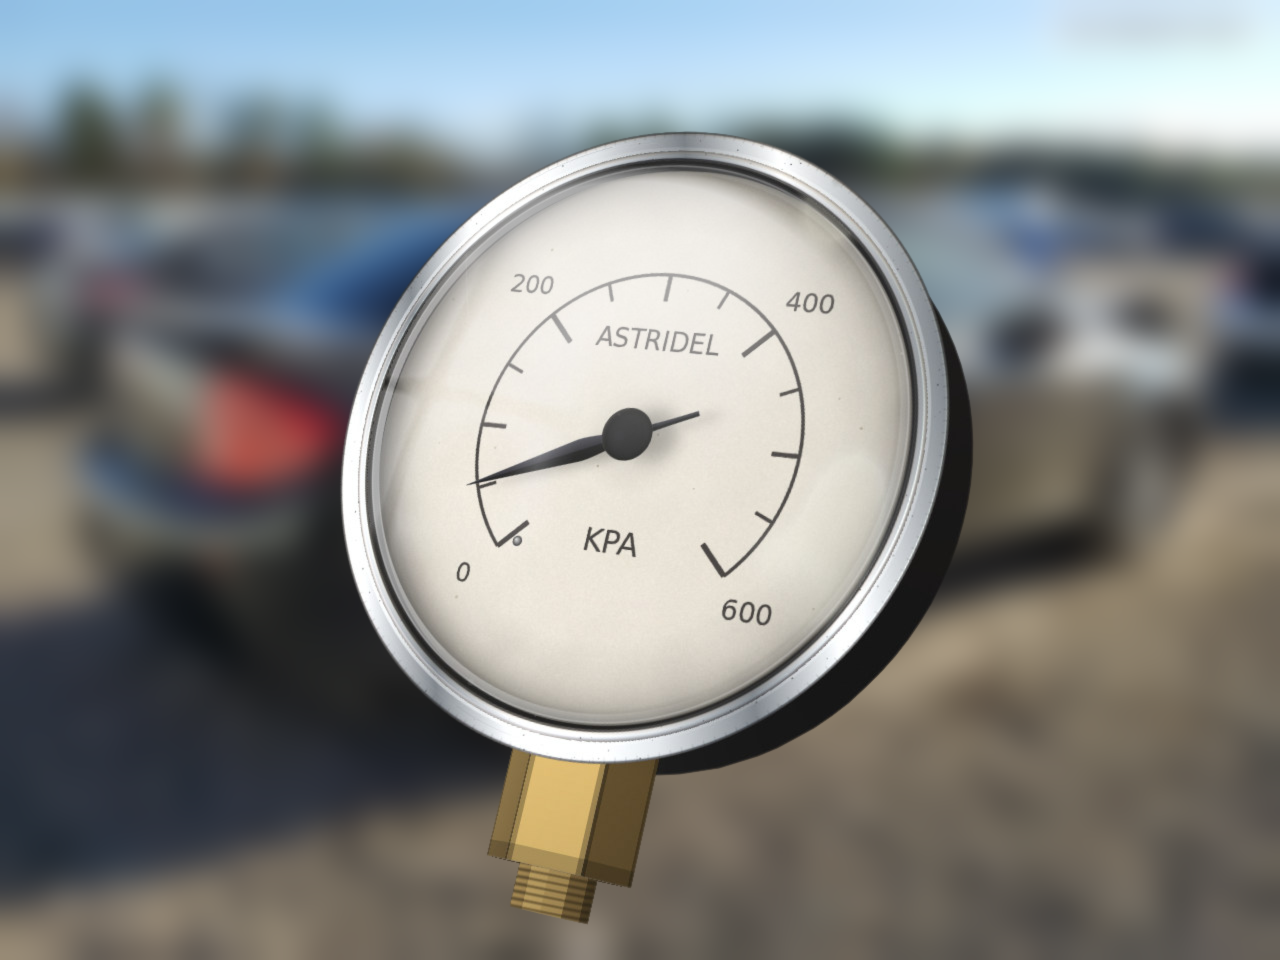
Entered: 50 kPa
